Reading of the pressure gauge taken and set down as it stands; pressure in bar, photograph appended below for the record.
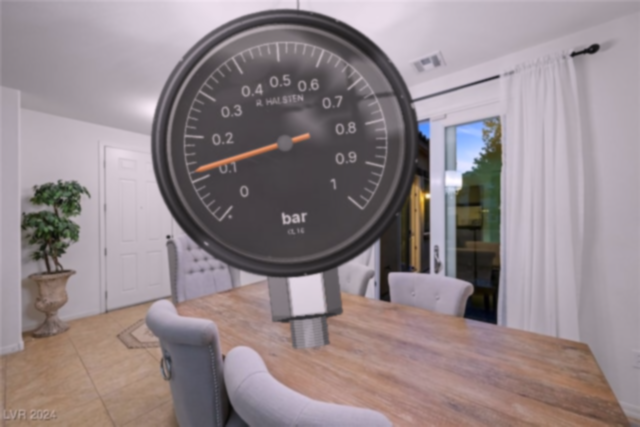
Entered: 0.12 bar
